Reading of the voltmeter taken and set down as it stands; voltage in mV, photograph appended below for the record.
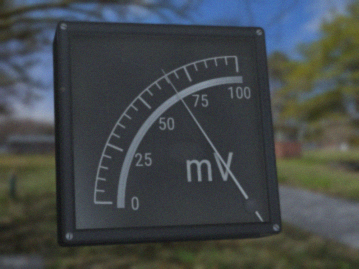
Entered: 65 mV
